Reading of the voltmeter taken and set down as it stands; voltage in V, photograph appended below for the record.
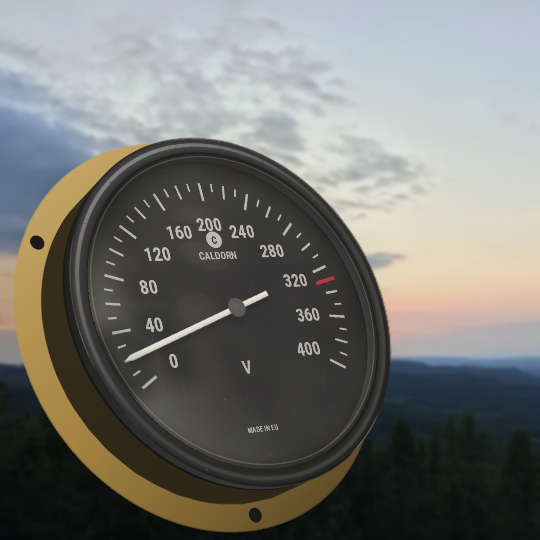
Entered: 20 V
